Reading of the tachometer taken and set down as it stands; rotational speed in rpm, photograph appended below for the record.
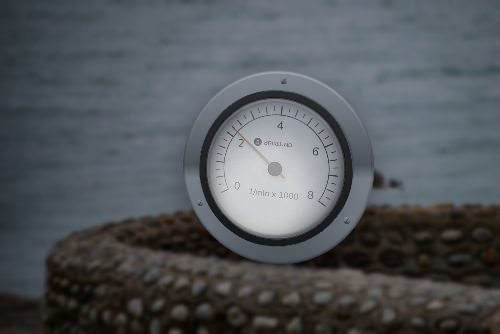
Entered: 2250 rpm
